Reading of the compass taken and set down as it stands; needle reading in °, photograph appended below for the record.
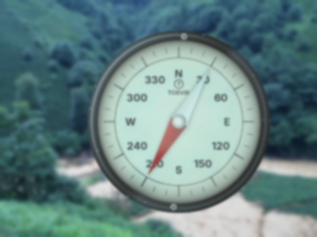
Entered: 210 °
